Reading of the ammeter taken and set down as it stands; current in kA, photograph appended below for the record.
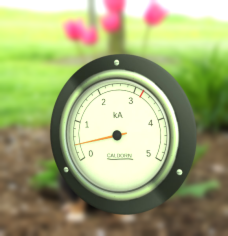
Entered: 0.4 kA
